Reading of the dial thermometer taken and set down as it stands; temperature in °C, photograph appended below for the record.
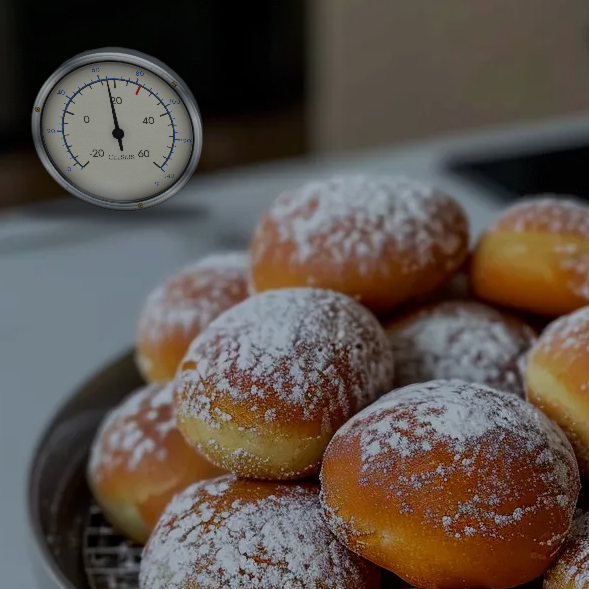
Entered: 18 °C
